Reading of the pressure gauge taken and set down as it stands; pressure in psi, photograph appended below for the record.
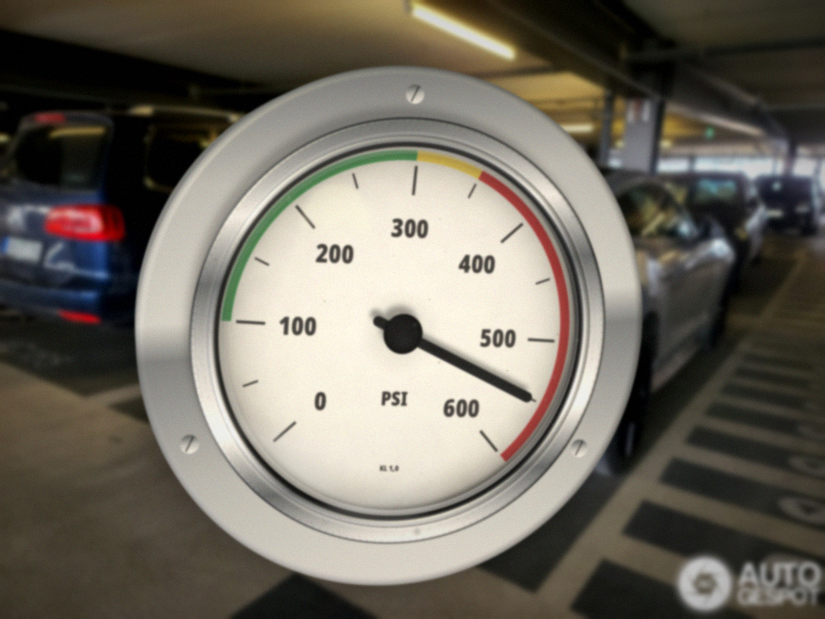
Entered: 550 psi
